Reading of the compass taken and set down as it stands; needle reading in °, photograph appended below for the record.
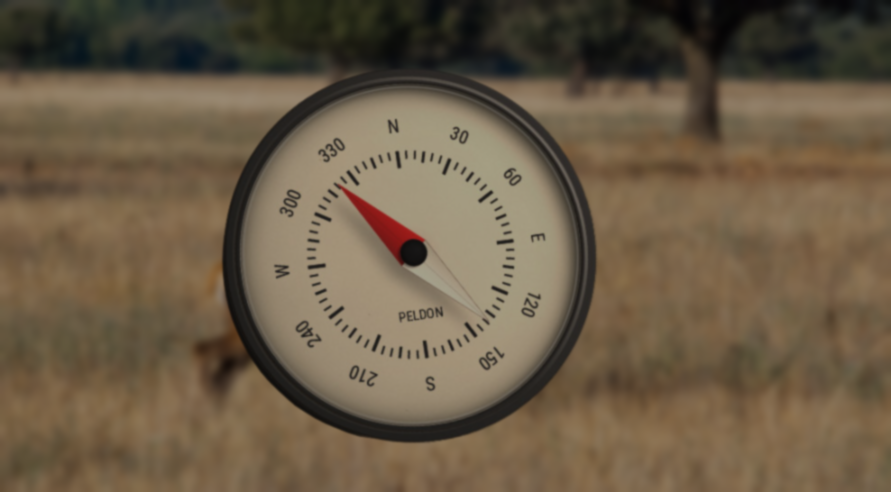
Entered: 320 °
